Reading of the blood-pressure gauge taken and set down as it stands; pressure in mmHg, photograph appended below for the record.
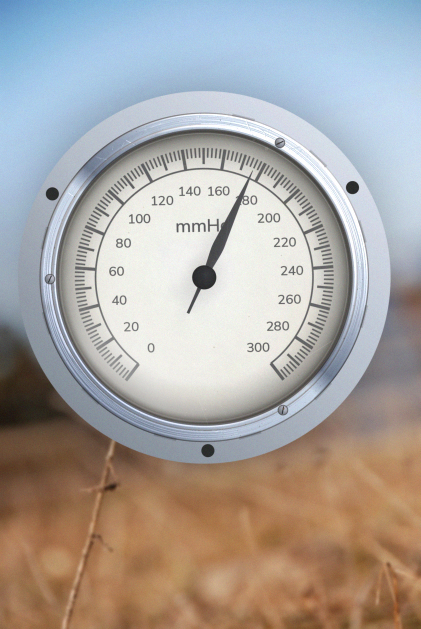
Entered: 176 mmHg
